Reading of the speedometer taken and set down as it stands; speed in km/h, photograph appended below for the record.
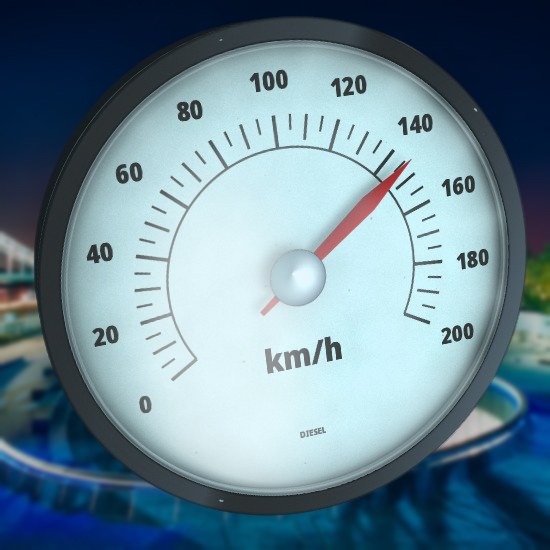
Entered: 145 km/h
